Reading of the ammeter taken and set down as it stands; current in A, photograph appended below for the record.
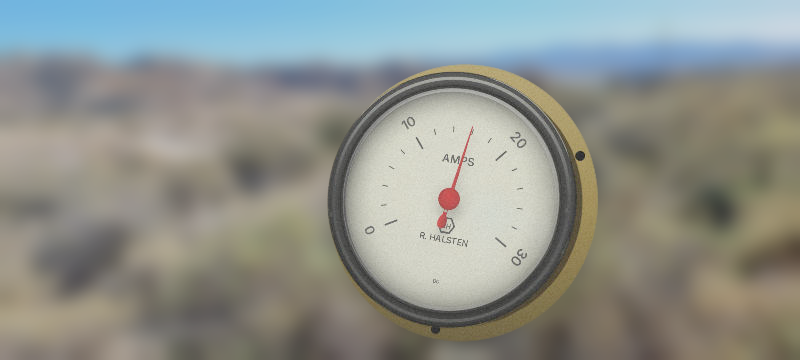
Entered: 16 A
